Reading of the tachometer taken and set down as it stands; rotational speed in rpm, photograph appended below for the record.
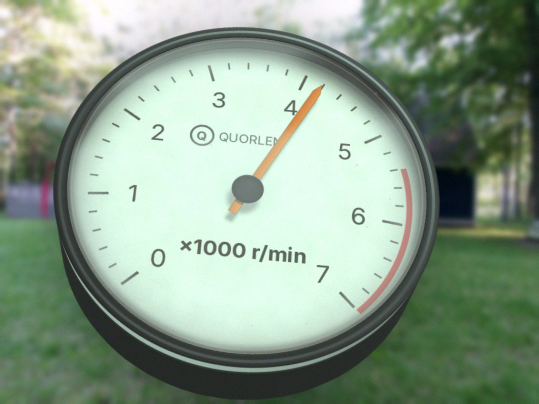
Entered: 4200 rpm
